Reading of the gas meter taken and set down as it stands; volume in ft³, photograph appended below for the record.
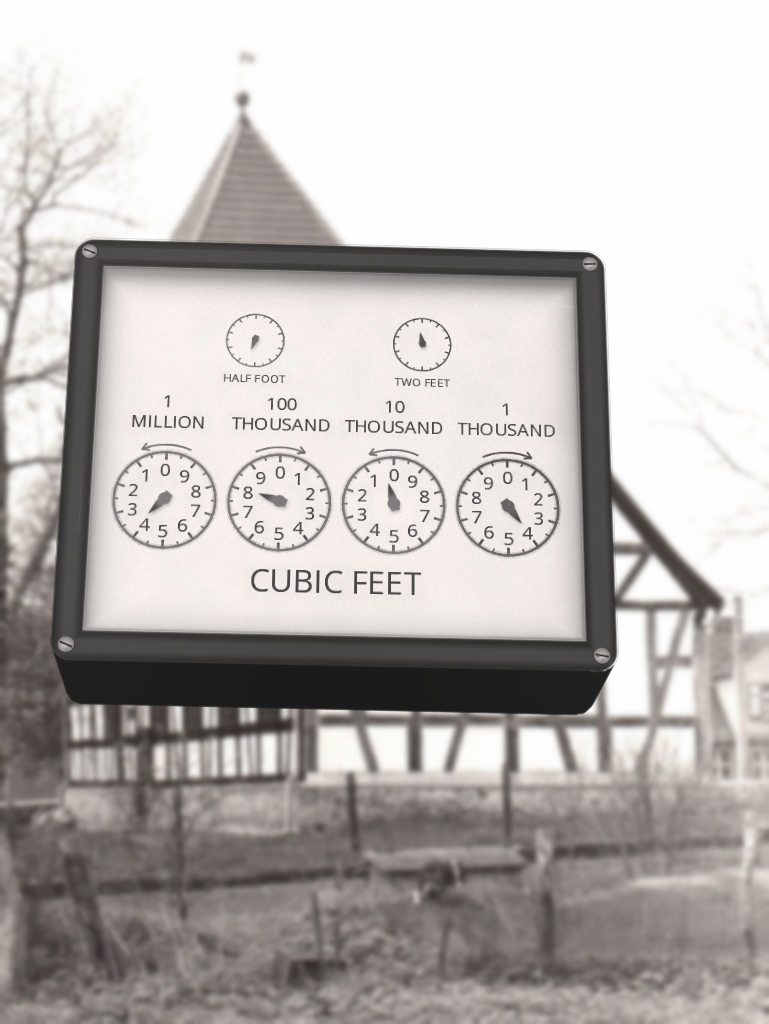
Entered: 380400 ft³
